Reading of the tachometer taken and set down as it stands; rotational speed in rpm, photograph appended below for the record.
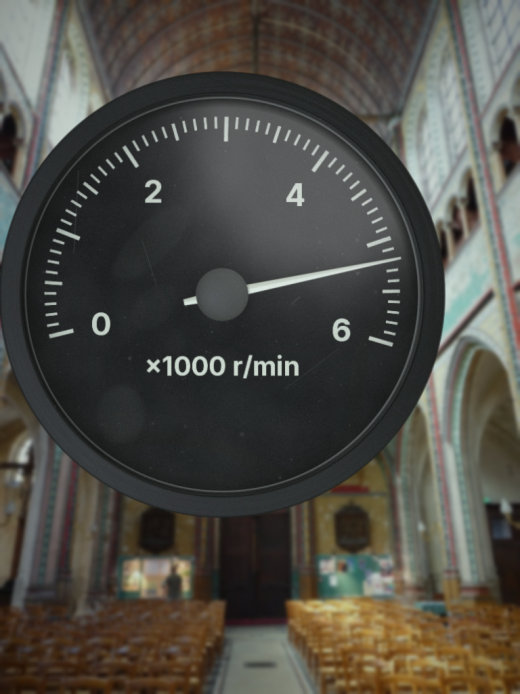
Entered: 5200 rpm
